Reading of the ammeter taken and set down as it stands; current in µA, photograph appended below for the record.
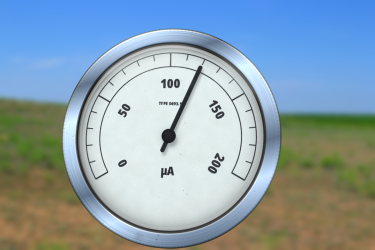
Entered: 120 µA
